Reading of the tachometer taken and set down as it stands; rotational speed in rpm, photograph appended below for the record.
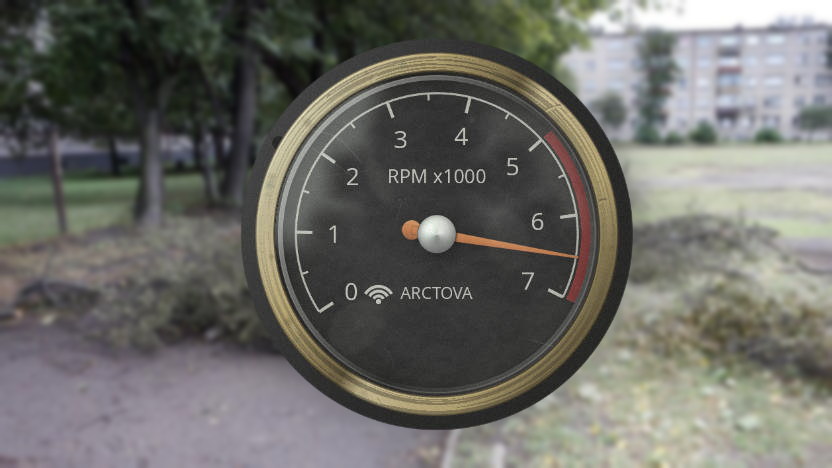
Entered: 6500 rpm
